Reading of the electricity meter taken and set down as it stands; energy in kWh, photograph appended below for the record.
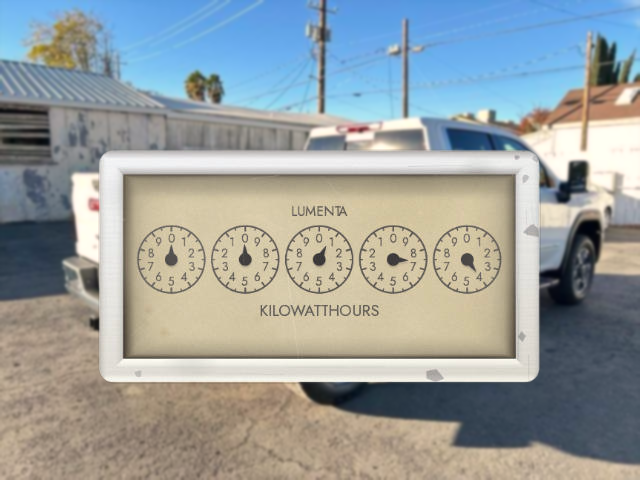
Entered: 74 kWh
